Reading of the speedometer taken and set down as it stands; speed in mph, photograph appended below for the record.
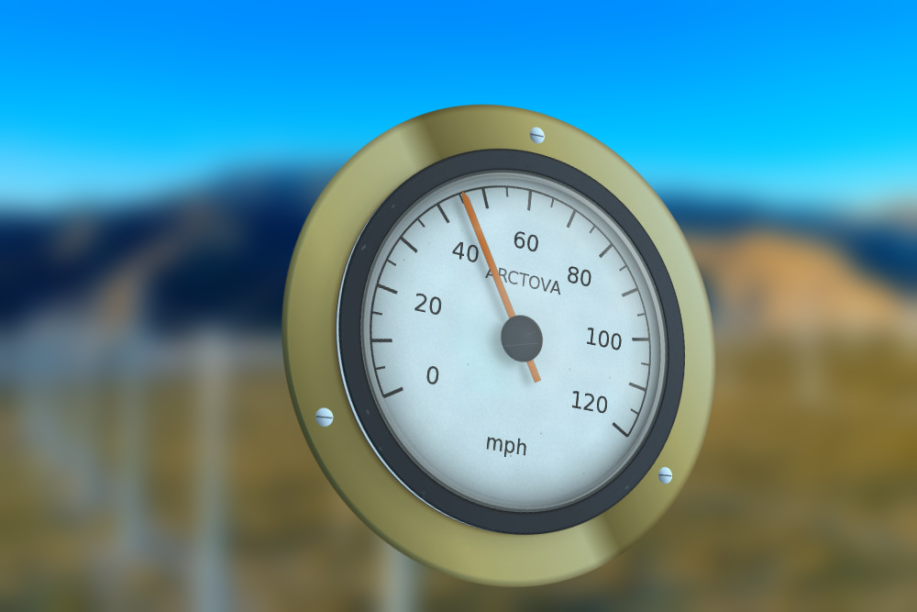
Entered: 45 mph
